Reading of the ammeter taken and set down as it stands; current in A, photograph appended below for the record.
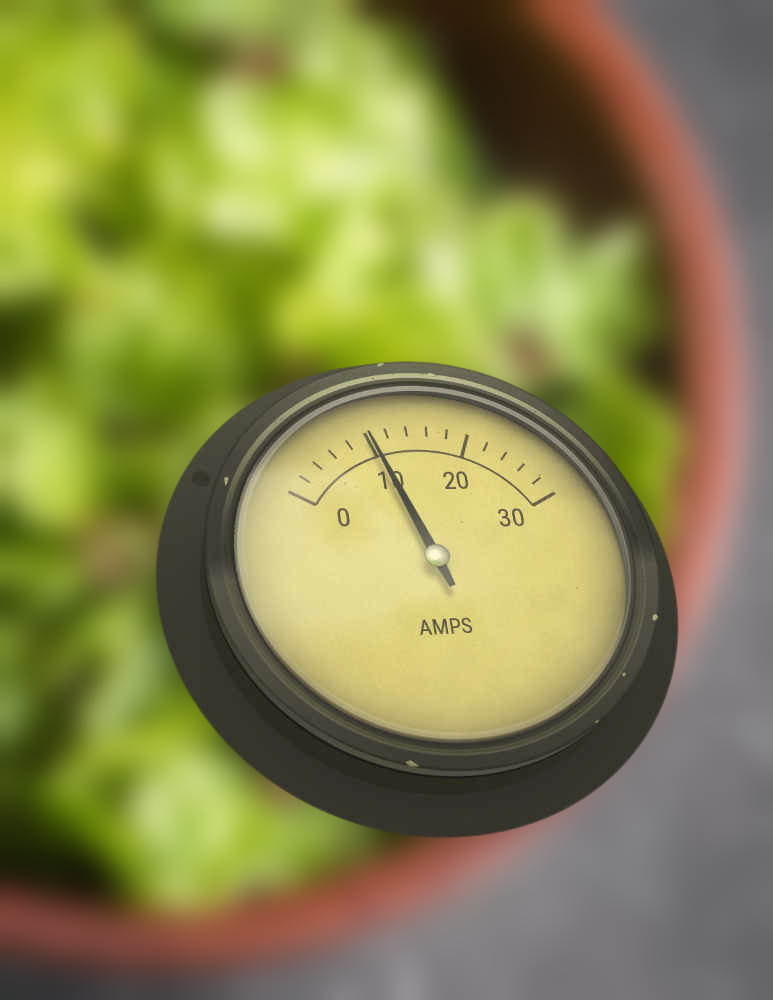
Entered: 10 A
